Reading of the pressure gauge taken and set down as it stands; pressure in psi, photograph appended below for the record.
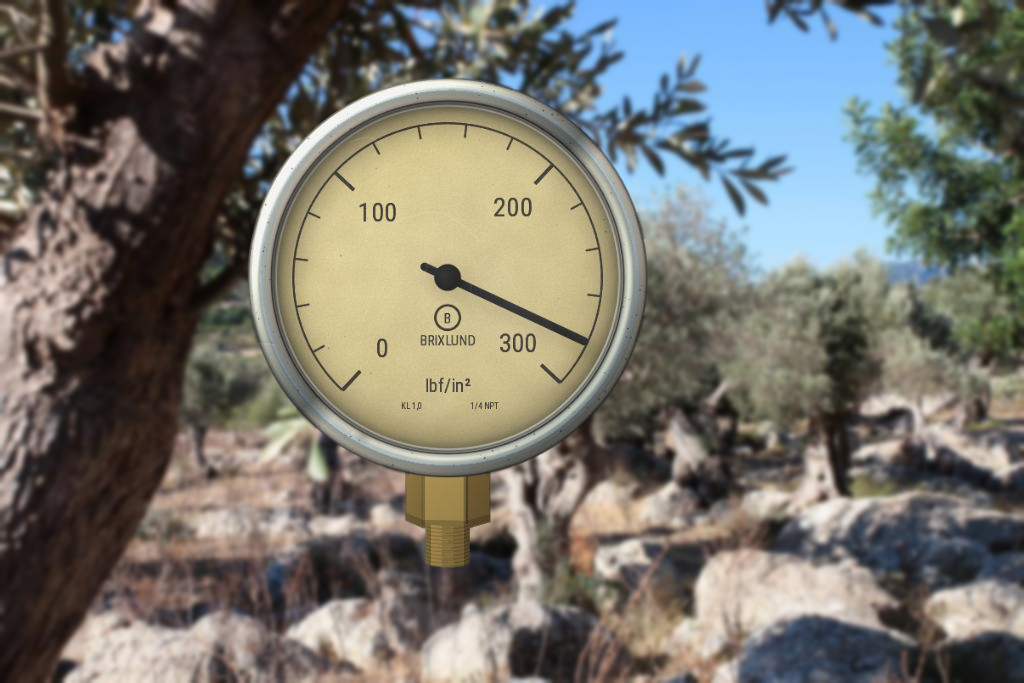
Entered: 280 psi
